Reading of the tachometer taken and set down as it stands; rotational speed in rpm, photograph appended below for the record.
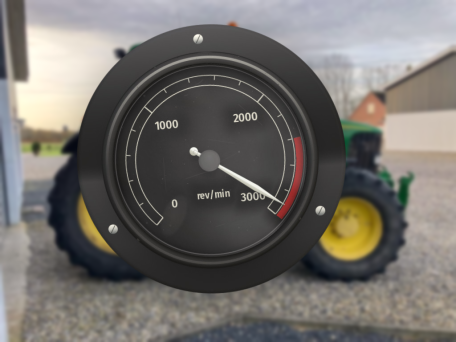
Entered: 2900 rpm
